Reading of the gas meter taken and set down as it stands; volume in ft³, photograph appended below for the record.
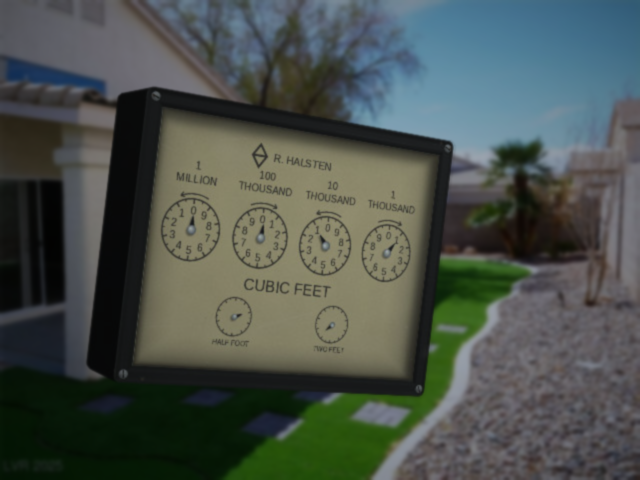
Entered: 1100 ft³
